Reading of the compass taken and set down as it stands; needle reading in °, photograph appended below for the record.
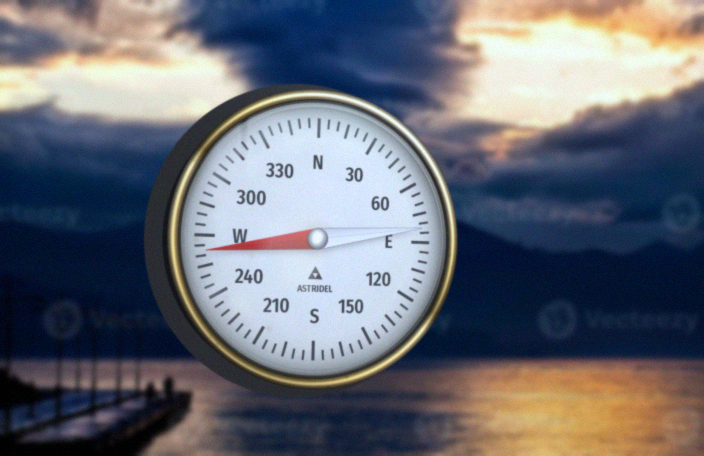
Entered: 262.5 °
